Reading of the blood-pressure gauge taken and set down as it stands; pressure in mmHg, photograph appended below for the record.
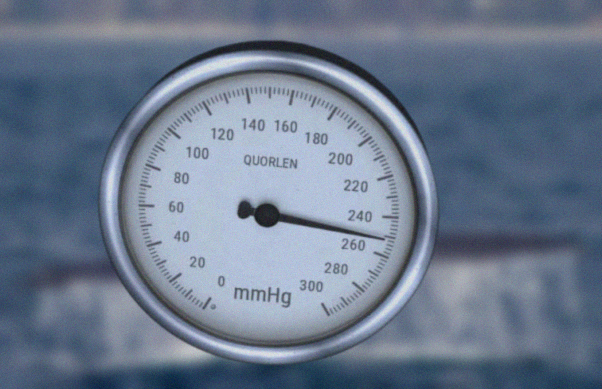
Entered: 250 mmHg
